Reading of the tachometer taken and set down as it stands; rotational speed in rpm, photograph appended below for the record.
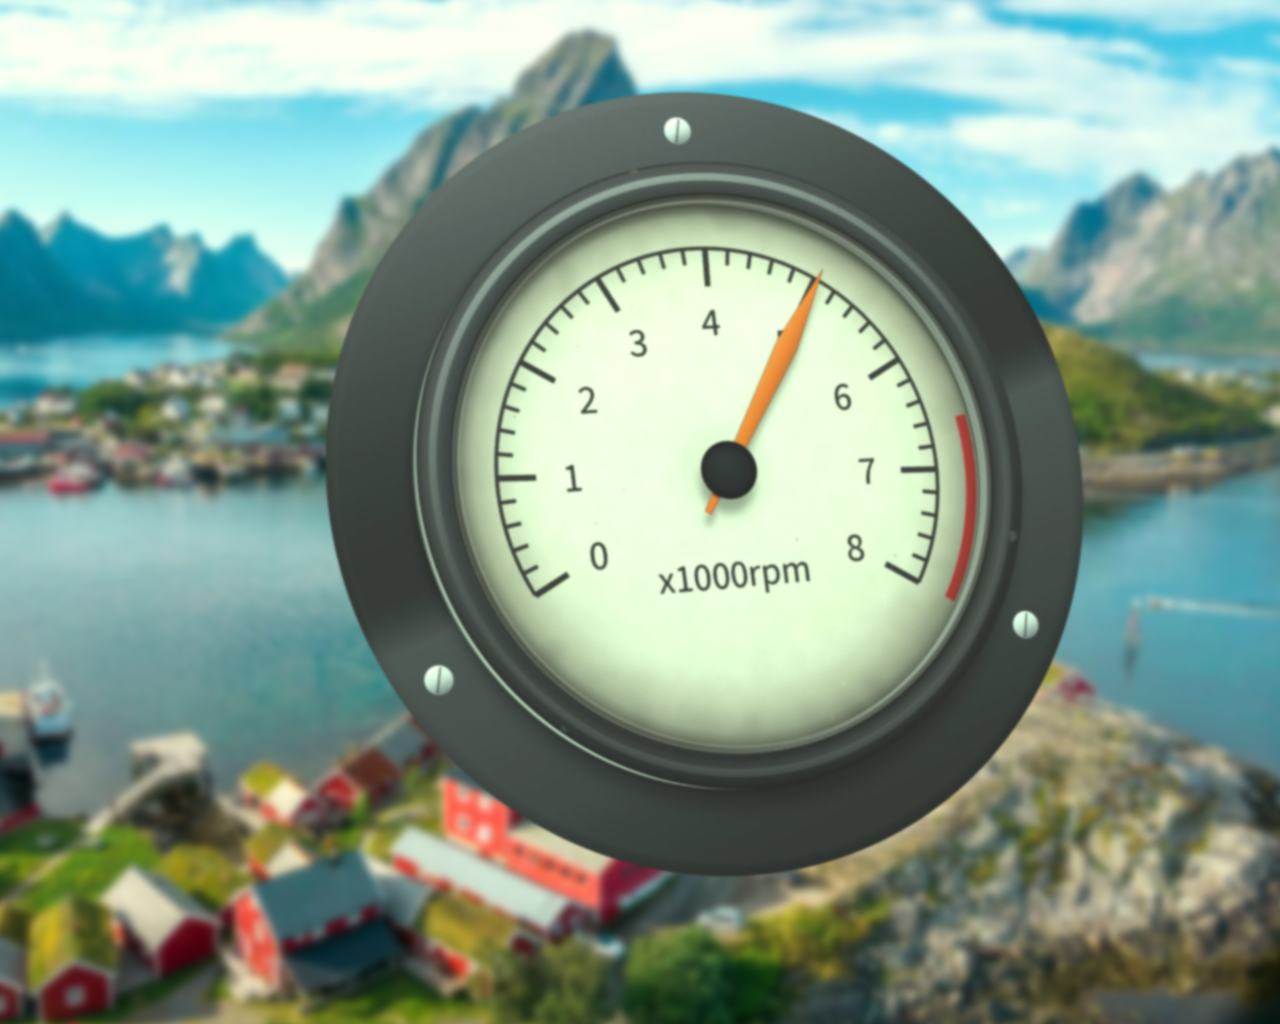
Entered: 5000 rpm
